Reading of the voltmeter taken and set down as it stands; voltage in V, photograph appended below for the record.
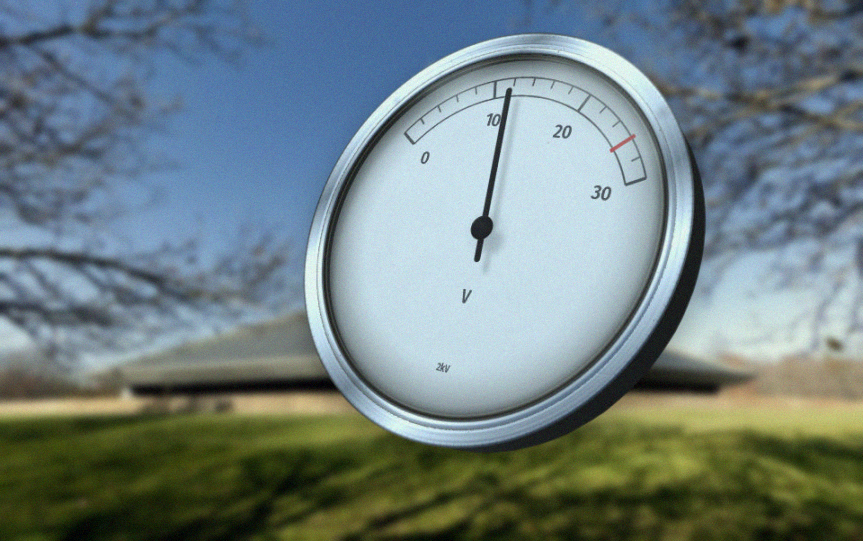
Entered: 12 V
